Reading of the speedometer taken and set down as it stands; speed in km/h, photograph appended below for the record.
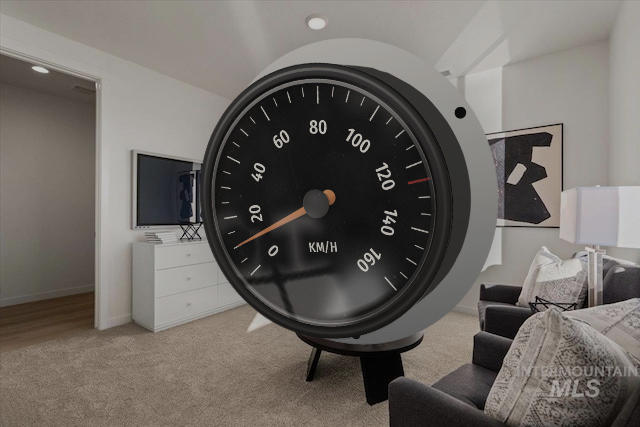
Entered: 10 km/h
